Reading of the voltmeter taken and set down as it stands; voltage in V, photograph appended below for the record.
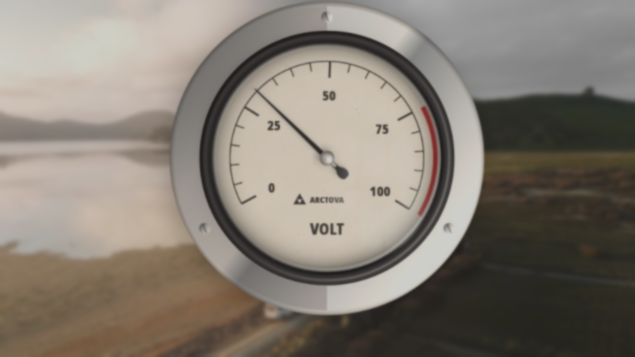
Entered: 30 V
